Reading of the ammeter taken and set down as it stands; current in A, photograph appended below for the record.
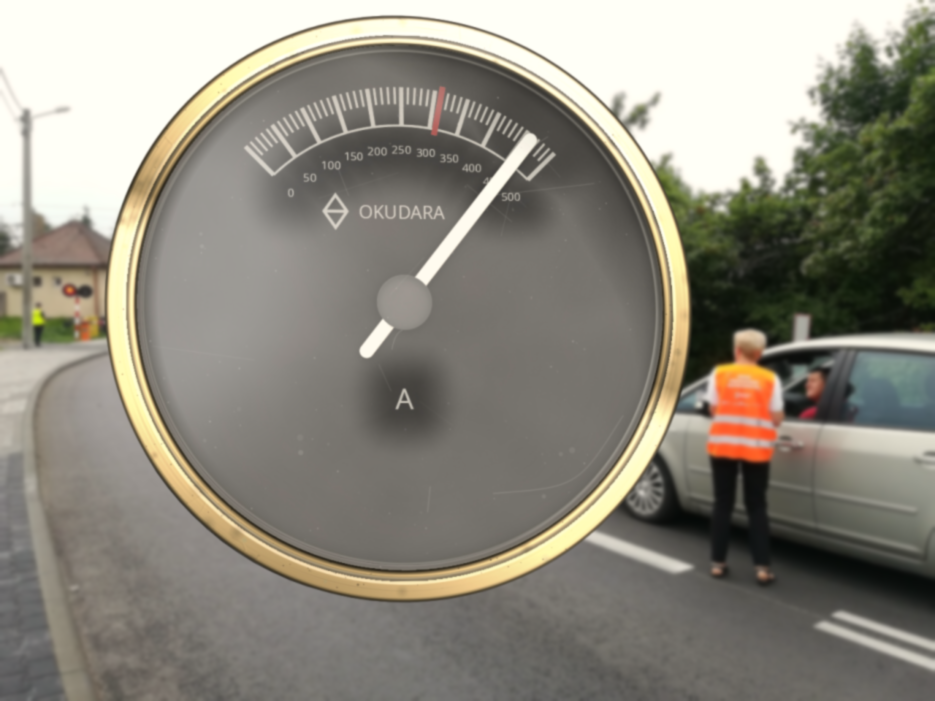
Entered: 460 A
